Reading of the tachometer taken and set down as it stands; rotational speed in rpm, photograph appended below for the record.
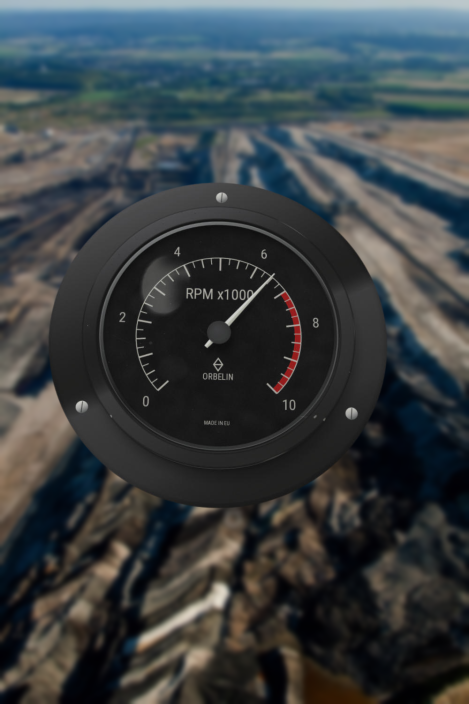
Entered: 6500 rpm
